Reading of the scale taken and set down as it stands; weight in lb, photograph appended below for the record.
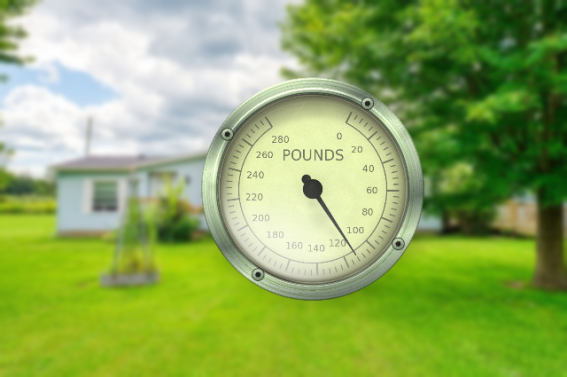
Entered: 112 lb
